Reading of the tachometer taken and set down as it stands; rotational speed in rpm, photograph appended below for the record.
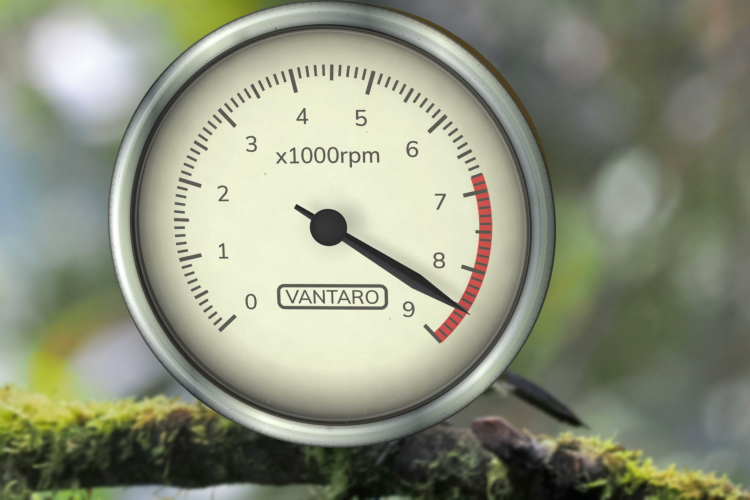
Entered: 8500 rpm
